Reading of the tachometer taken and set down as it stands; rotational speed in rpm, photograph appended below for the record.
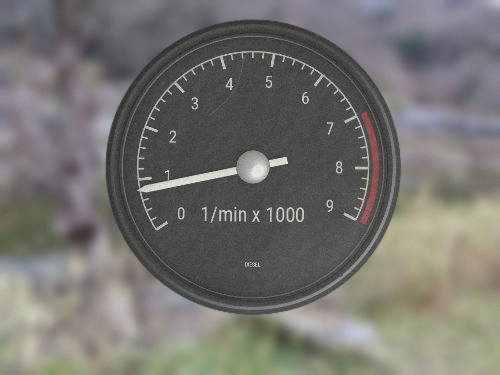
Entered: 800 rpm
